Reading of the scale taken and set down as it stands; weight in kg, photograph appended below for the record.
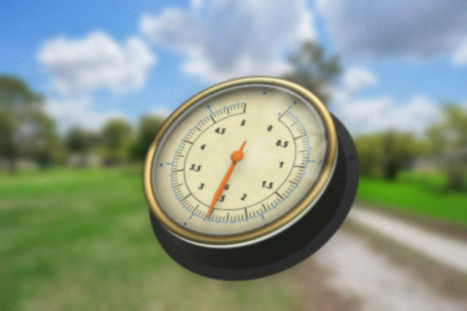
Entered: 2.5 kg
